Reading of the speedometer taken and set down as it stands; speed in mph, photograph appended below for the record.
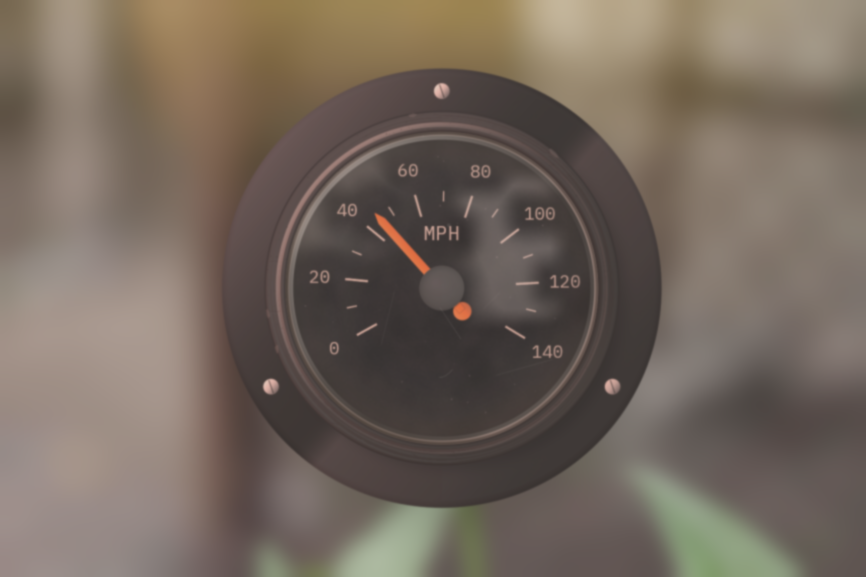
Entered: 45 mph
